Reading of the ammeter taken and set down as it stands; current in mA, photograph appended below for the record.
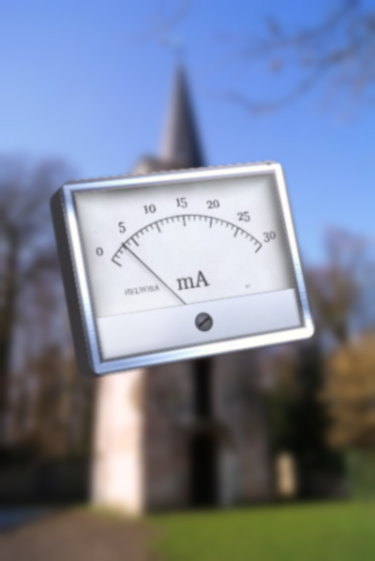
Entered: 3 mA
